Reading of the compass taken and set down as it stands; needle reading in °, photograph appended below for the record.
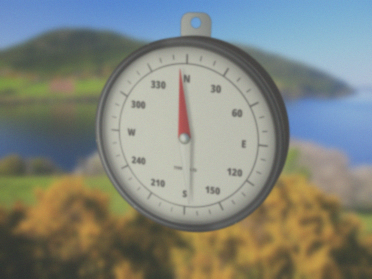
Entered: 355 °
